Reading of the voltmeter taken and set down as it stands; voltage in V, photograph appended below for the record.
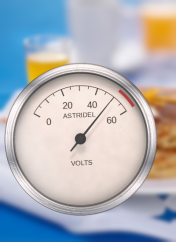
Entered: 50 V
